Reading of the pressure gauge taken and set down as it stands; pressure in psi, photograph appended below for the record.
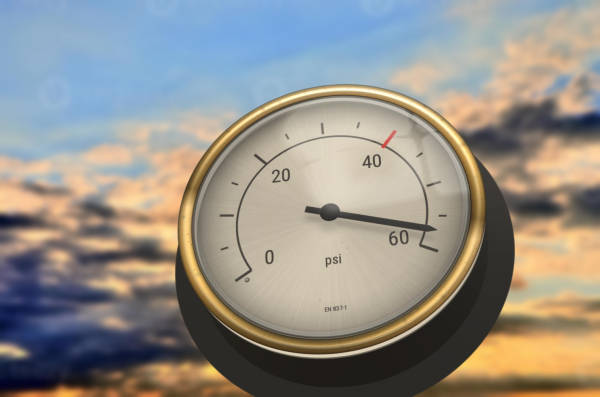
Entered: 57.5 psi
